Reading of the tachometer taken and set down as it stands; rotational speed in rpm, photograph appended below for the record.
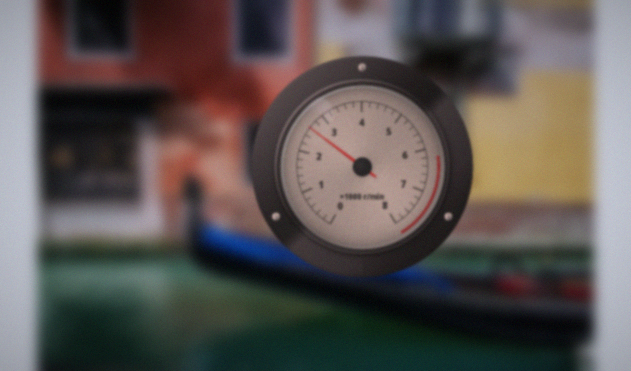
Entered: 2600 rpm
